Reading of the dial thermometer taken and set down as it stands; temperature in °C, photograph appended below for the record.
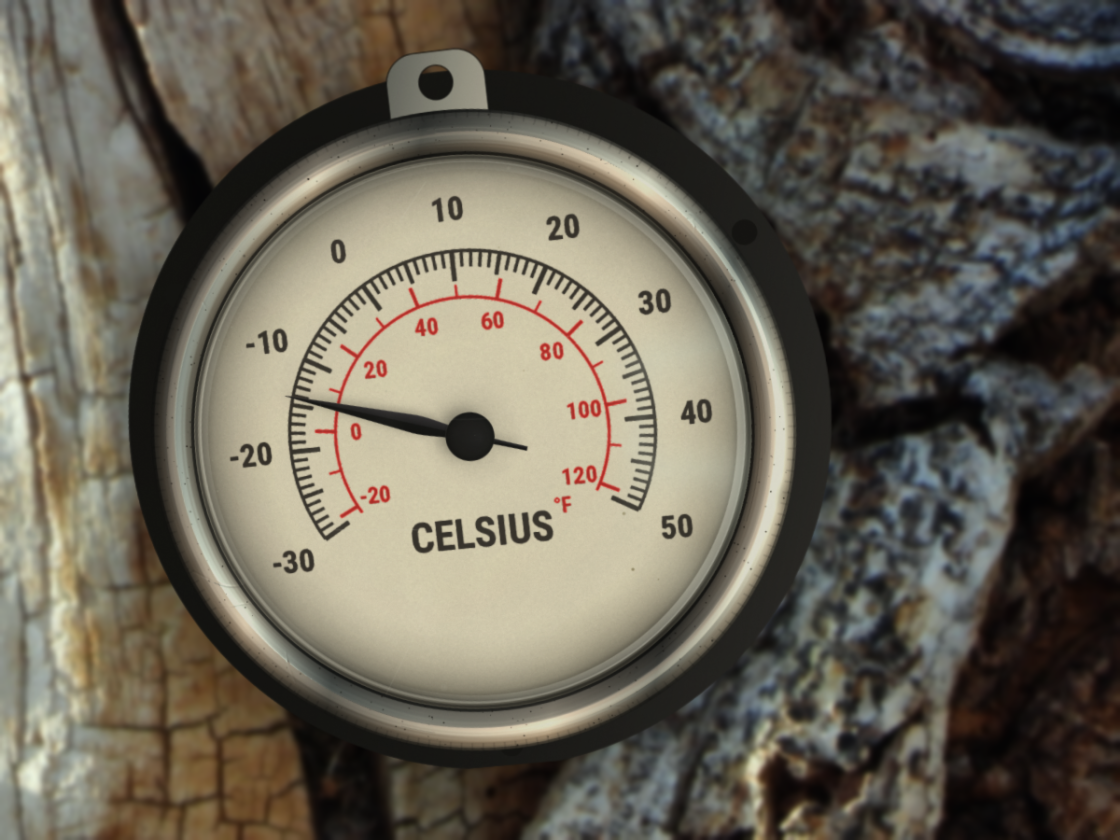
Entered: -14 °C
